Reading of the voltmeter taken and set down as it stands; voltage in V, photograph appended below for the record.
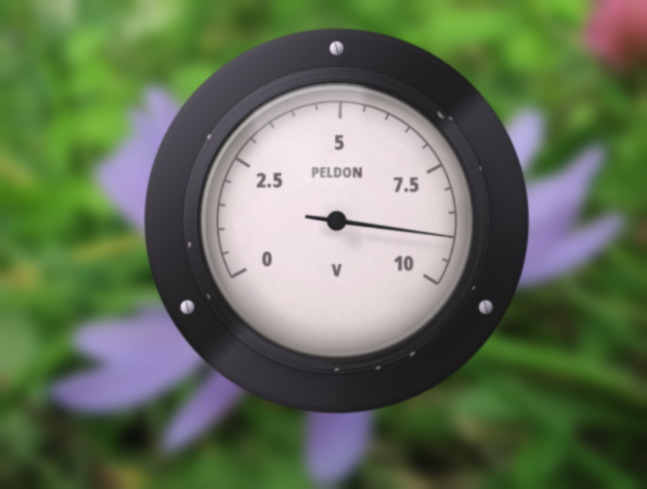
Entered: 9 V
